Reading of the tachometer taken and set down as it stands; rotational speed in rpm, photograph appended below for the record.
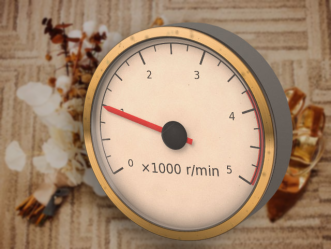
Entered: 1000 rpm
